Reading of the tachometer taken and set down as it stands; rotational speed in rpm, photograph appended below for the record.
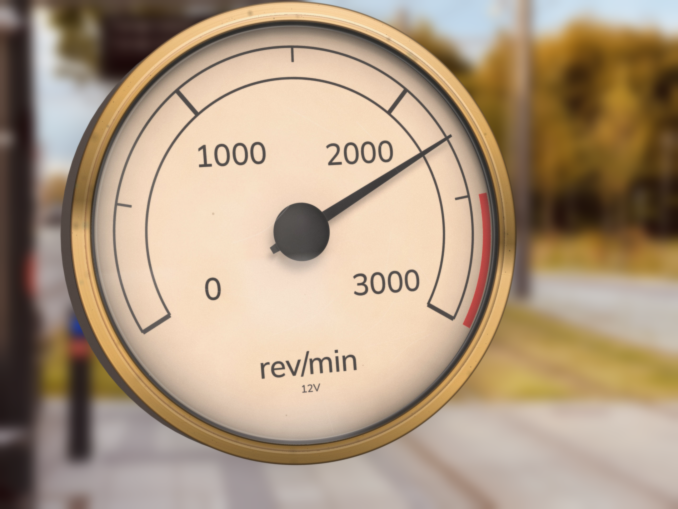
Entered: 2250 rpm
